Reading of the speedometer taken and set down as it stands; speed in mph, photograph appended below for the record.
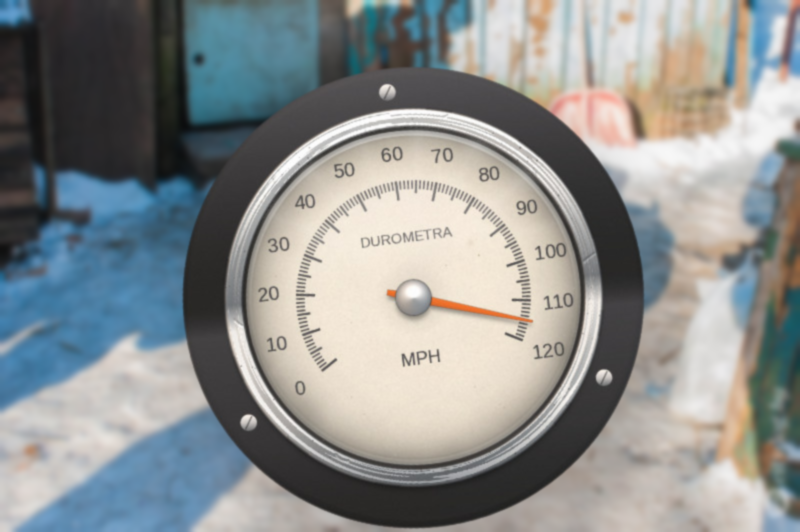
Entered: 115 mph
